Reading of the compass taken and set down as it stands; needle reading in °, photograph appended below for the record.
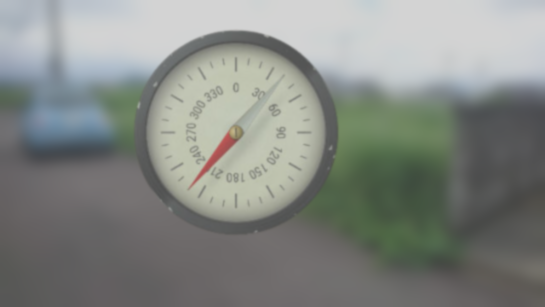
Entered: 220 °
